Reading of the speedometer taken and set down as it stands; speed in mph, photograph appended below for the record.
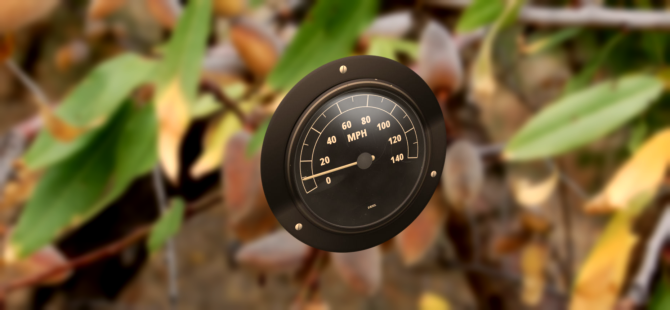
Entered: 10 mph
